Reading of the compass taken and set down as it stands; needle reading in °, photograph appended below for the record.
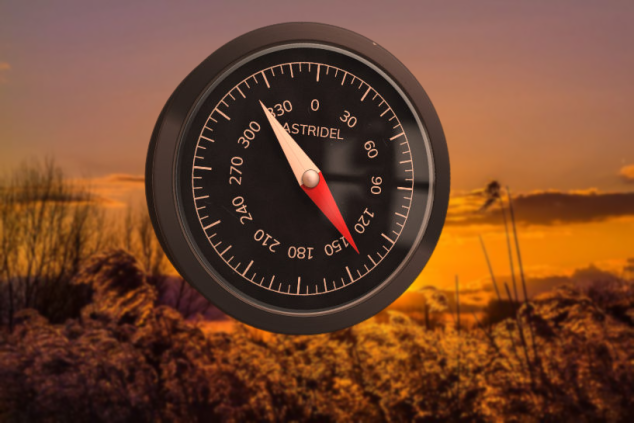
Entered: 140 °
